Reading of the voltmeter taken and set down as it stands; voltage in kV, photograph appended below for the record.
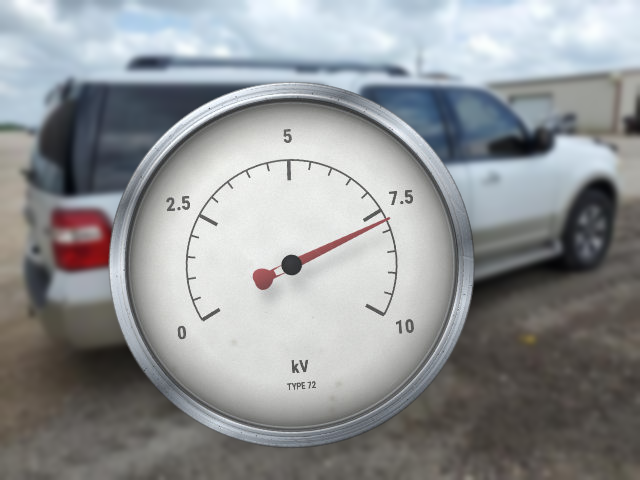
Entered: 7.75 kV
